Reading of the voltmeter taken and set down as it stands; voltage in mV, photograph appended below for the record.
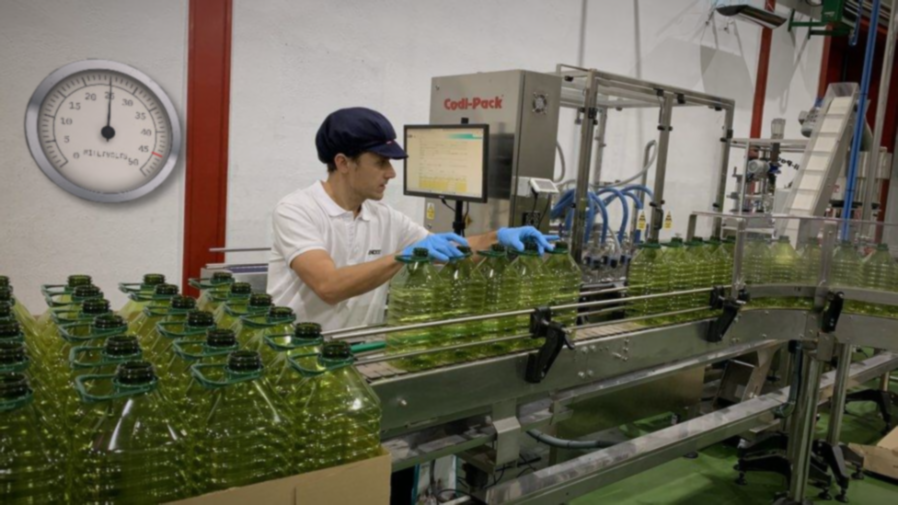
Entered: 25 mV
